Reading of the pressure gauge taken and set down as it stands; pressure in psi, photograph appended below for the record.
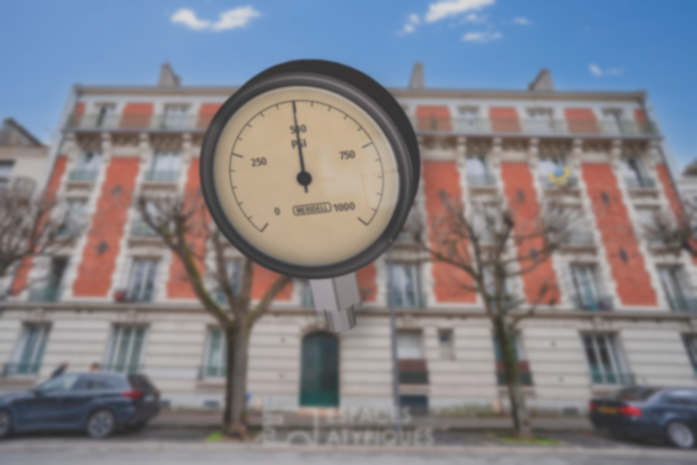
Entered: 500 psi
